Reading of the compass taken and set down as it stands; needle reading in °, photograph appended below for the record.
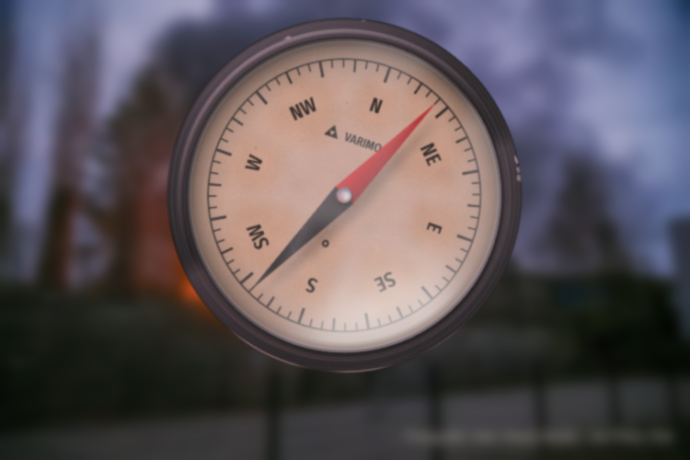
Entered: 25 °
